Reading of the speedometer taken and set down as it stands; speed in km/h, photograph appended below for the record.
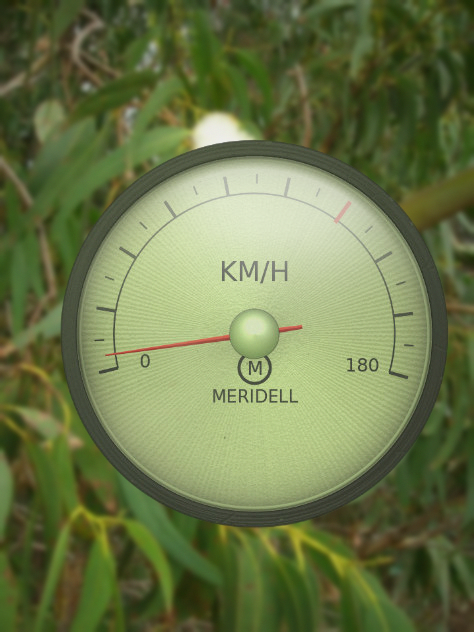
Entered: 5 km/h
